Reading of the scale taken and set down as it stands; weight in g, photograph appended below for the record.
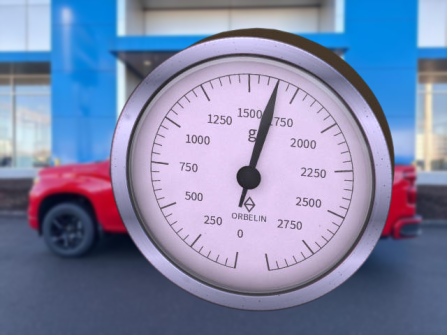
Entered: 1650 g
